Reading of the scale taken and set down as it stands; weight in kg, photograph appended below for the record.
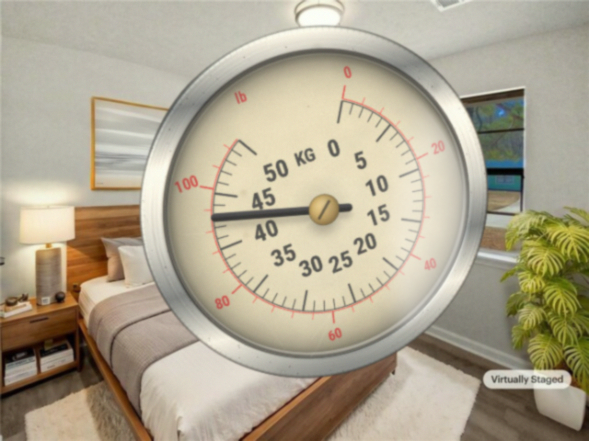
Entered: 43 kg
